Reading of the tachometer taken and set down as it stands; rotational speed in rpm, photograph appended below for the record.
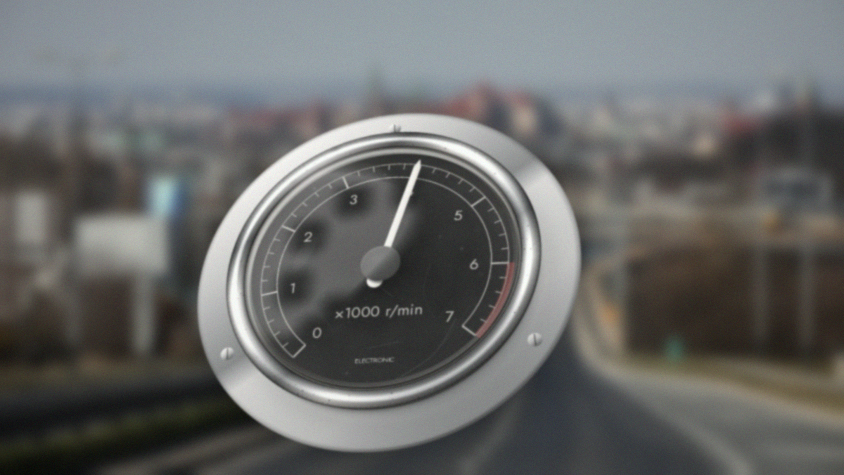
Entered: 4000 rpm
